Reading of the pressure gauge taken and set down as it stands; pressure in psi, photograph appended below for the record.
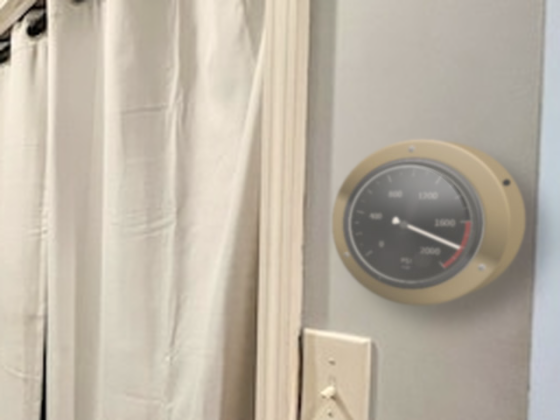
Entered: 1800 psi
